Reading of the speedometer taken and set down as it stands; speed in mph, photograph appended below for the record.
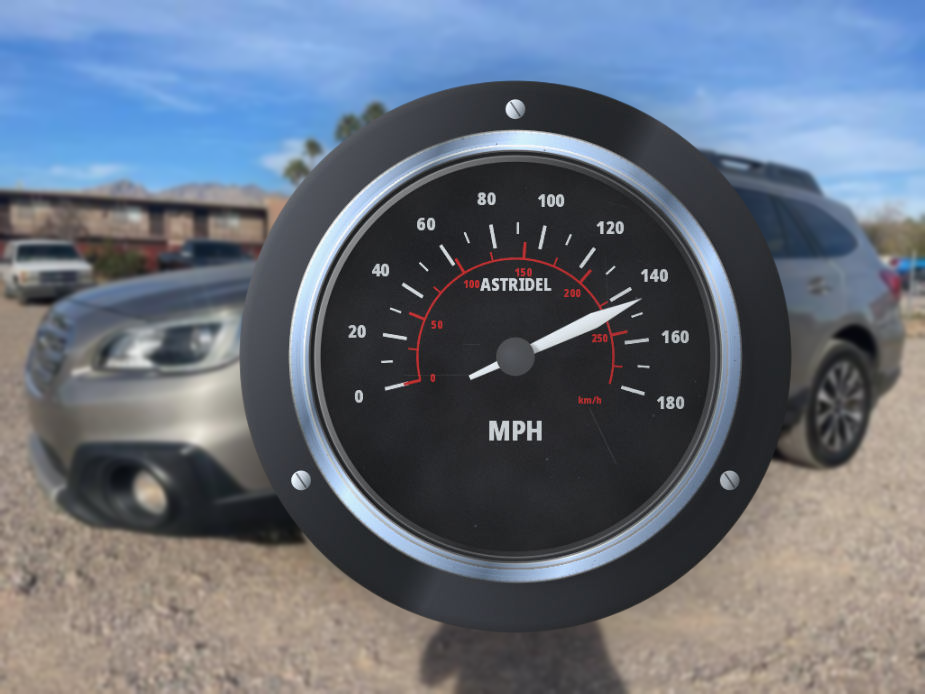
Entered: 145 mph
